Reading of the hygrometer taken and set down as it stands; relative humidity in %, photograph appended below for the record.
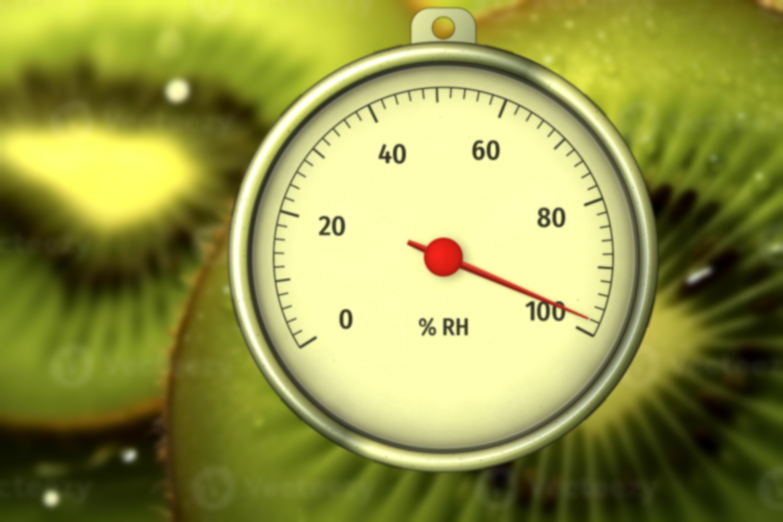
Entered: 98 %
